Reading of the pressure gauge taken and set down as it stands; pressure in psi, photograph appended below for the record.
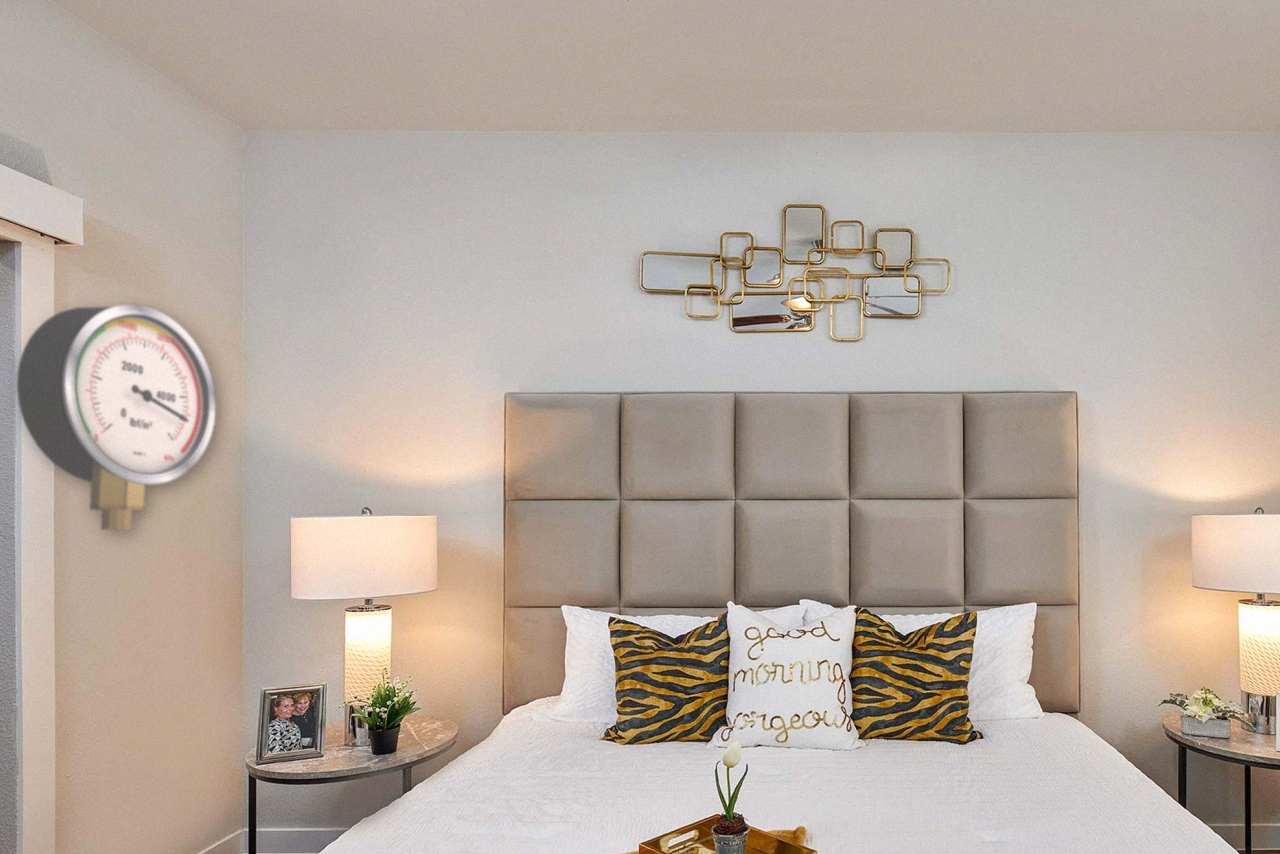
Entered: 4500 psi
